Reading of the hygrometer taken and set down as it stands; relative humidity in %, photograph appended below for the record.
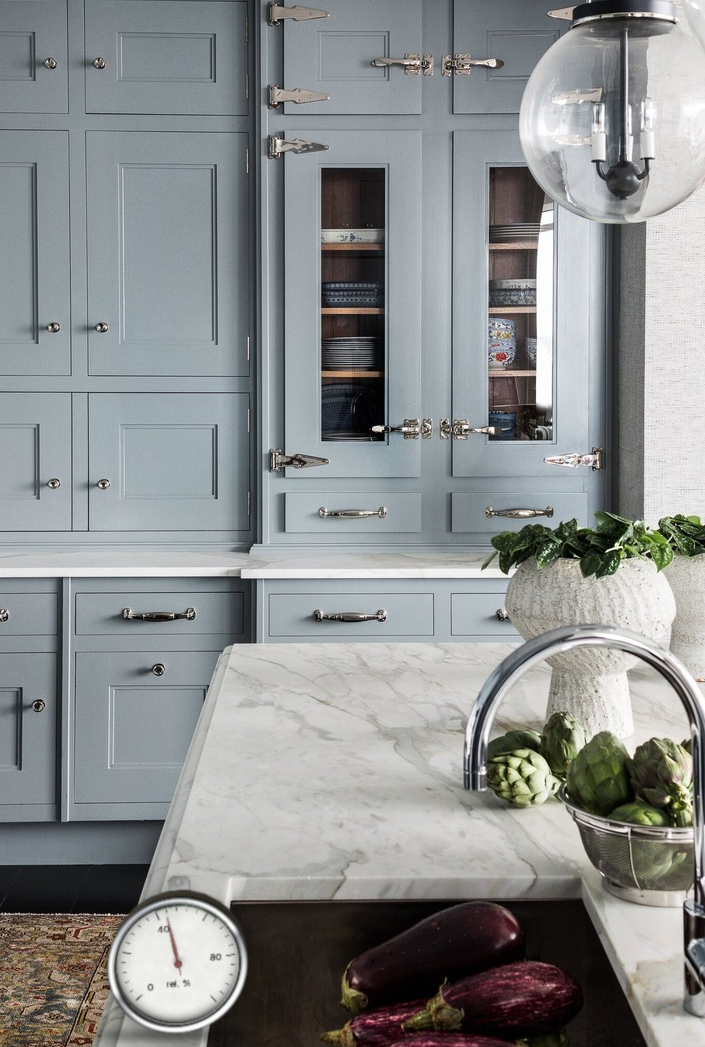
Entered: 44 %
